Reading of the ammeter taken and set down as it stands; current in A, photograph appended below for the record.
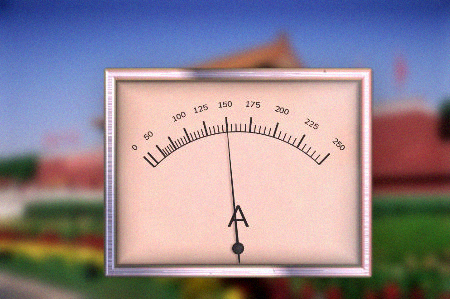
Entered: 150 A
